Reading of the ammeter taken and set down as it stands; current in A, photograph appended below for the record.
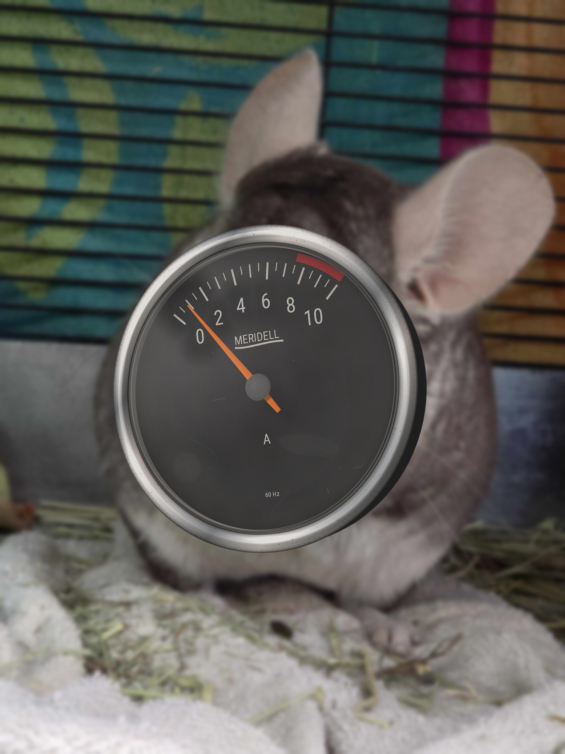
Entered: 1 A
